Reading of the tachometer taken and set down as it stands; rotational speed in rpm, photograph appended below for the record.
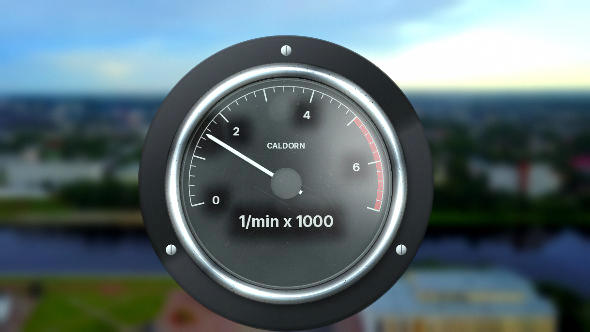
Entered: 1500 rpm
